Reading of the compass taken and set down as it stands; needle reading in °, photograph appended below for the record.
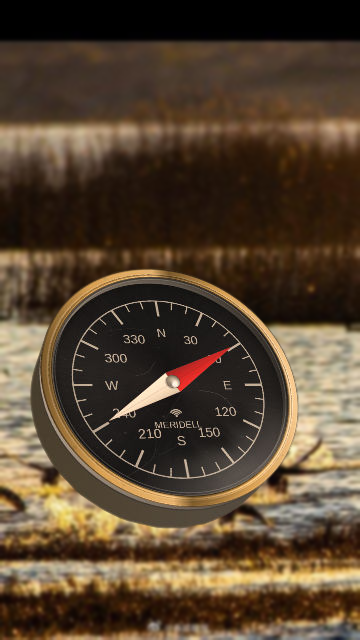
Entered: 60 °
